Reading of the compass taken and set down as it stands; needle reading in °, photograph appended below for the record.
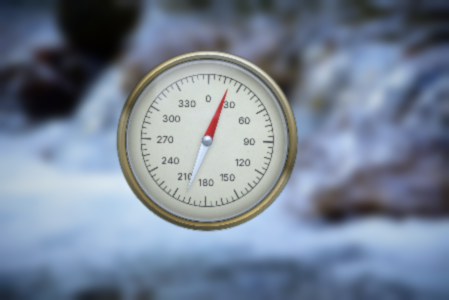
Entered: 20 °
